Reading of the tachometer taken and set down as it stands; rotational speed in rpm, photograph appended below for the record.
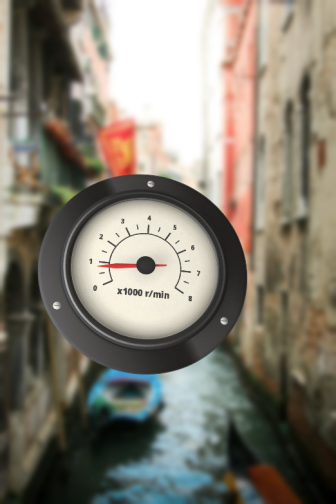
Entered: 750 rpm
